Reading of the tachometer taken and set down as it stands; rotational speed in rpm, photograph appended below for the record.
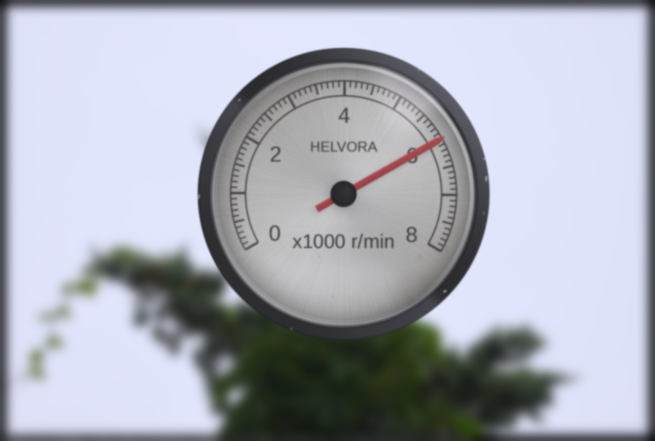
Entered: 6000 rpm
